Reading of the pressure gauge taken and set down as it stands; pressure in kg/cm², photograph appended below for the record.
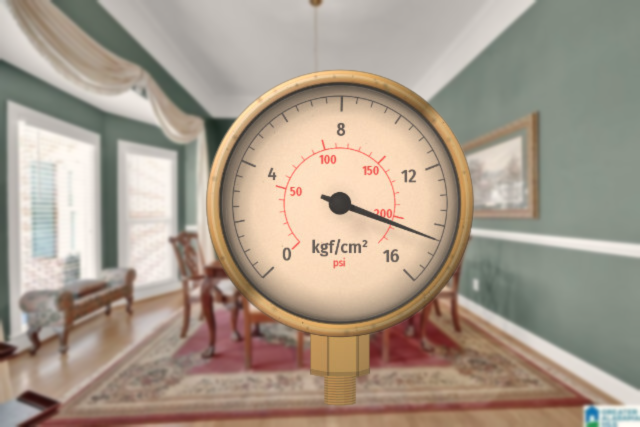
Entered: 14.5 kg/cm²
